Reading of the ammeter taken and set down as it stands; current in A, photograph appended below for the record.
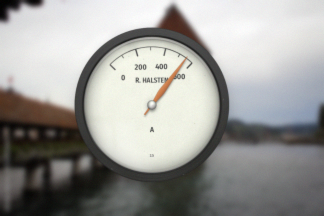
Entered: 550 A
